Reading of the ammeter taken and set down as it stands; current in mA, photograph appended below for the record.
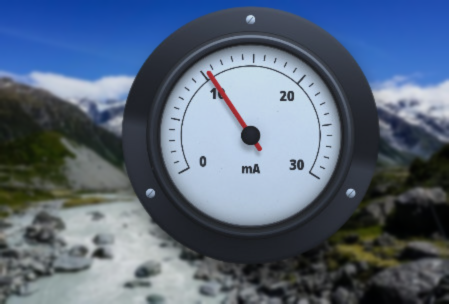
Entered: 10.5 mA
